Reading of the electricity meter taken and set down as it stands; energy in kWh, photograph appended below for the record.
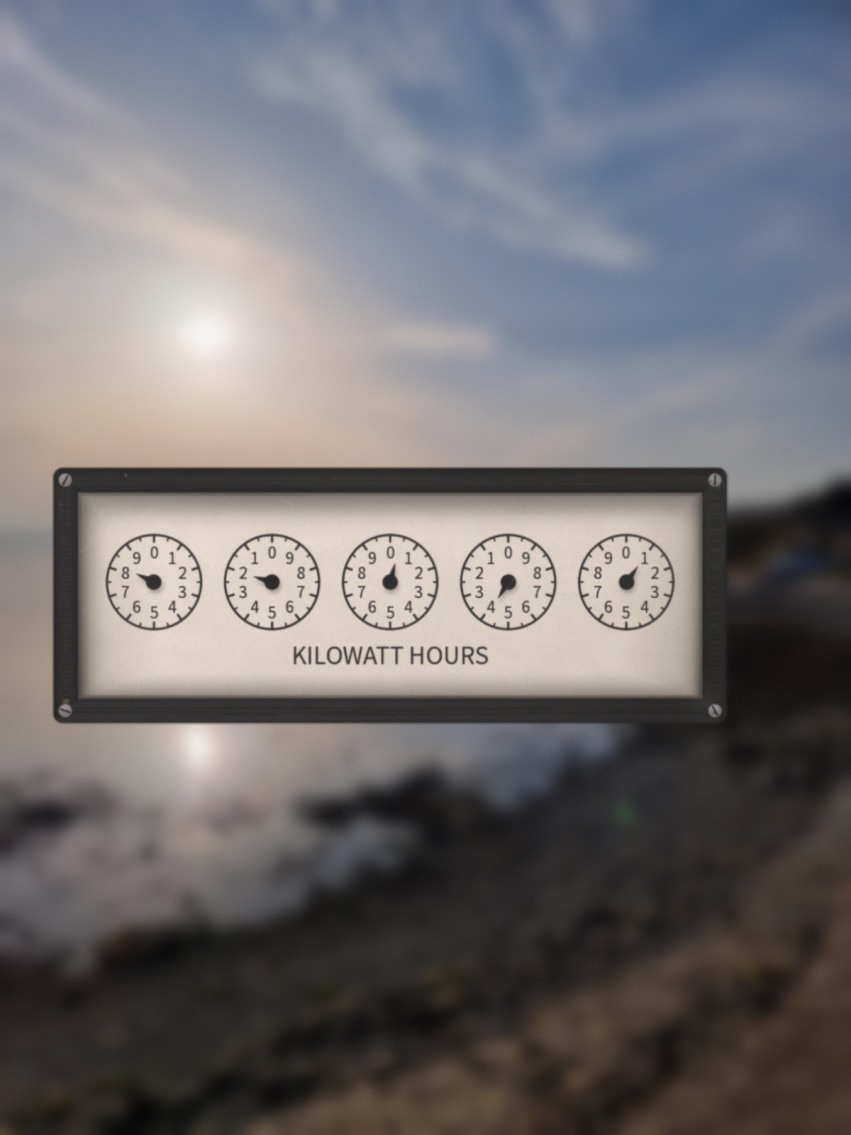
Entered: 82041 kWh
